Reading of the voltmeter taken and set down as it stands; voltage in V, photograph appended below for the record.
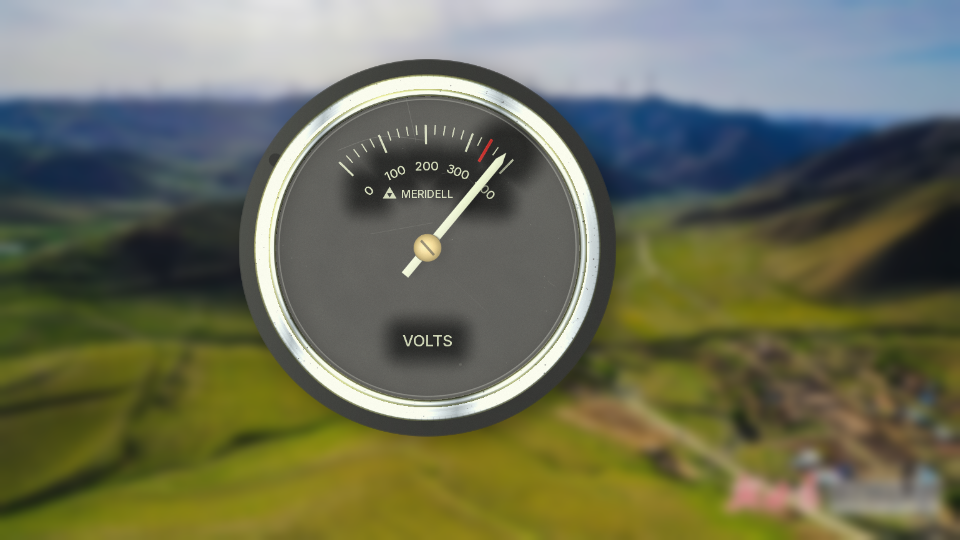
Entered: 380 V
